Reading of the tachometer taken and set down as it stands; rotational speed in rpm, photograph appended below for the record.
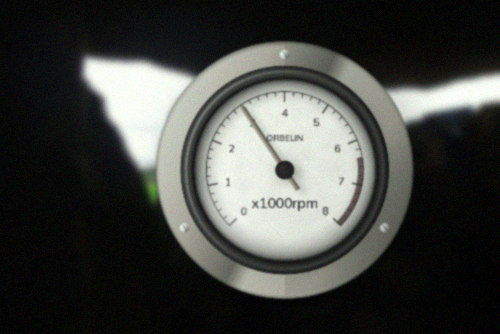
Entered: 3000 rpm
